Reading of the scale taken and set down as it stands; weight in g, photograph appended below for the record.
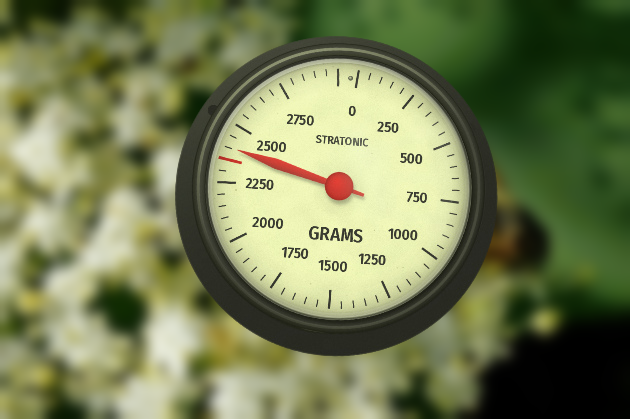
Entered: 2400 g
